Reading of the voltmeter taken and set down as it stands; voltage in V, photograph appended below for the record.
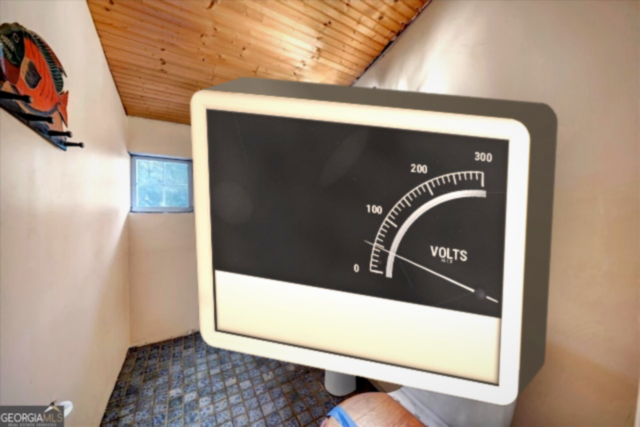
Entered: 50 V
